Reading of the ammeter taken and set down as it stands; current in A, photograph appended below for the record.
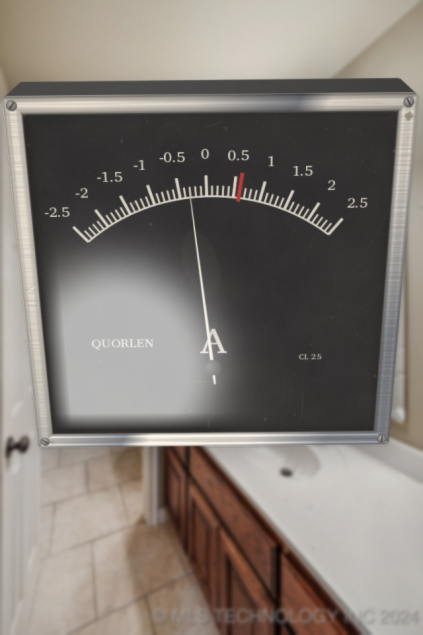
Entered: -0.3 A
